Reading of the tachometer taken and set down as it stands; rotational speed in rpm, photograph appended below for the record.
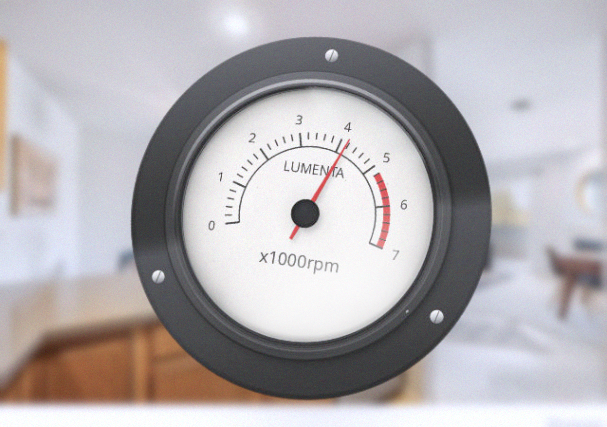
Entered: 4200 rpm
